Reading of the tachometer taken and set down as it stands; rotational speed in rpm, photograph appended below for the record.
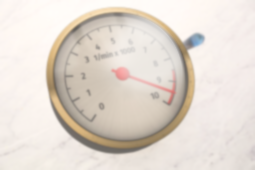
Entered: 9500 rpm
